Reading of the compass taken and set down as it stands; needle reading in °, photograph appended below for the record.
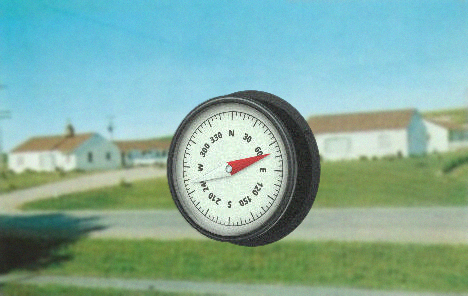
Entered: 70 °
